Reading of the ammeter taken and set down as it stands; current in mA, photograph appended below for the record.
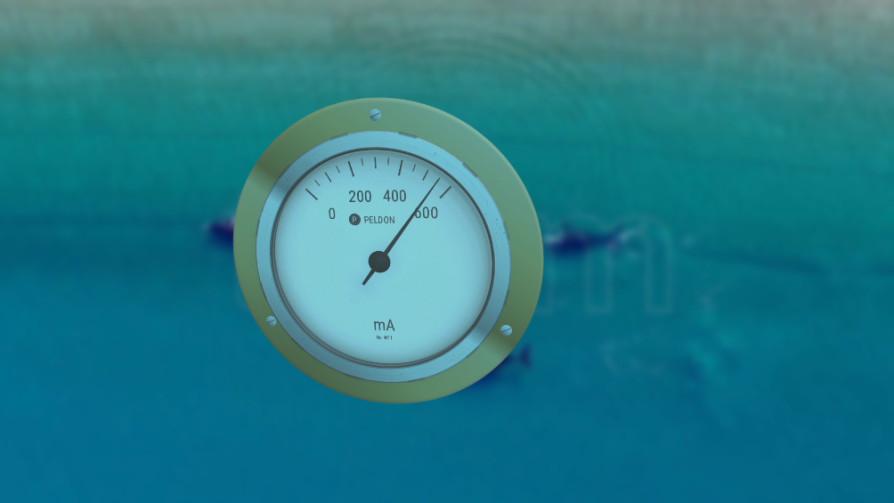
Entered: 550 mA
